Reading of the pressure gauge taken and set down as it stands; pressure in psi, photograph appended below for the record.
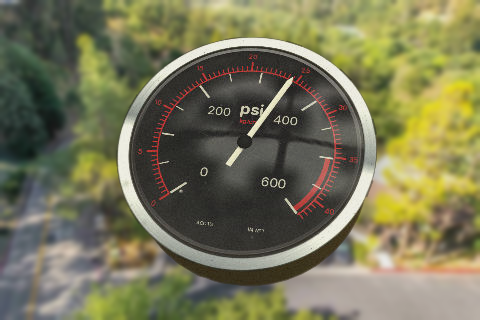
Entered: 350 psi
